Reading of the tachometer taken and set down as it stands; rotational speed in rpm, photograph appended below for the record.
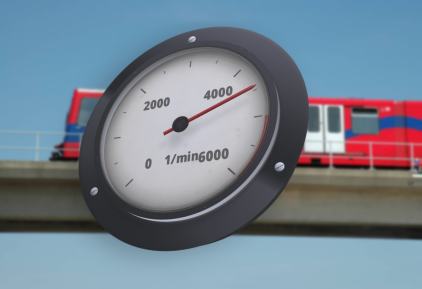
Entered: 4500 rpm
